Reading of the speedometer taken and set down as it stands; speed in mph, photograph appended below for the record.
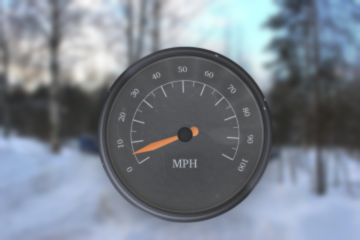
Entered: 5 mph
